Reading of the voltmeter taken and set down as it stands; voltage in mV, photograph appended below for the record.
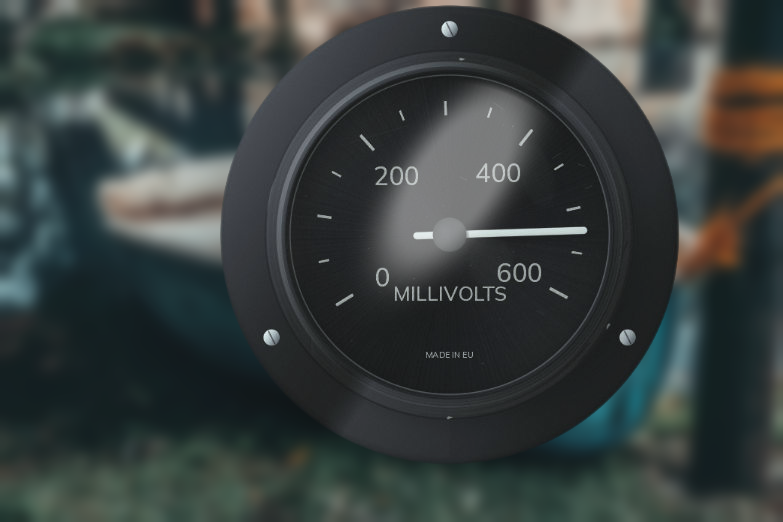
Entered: 525 mV
